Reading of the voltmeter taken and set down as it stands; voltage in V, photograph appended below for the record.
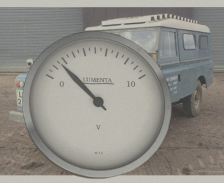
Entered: 1.5 V
